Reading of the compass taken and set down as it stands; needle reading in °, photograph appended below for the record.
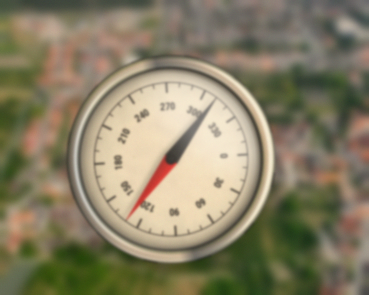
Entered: 130 °
